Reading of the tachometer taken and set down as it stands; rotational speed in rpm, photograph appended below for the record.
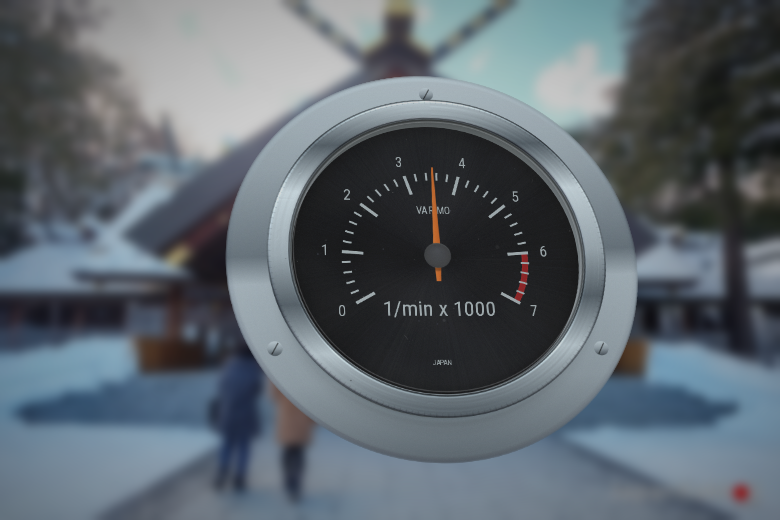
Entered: 3500 rpm
